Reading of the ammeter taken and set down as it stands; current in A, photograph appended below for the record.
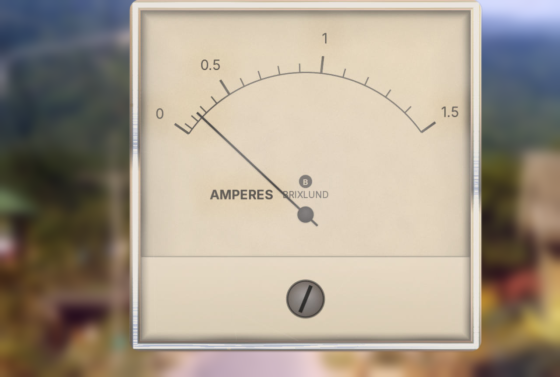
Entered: 0.25 A
